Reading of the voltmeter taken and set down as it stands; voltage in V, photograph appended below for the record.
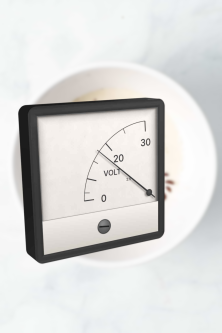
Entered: 17.5 V
